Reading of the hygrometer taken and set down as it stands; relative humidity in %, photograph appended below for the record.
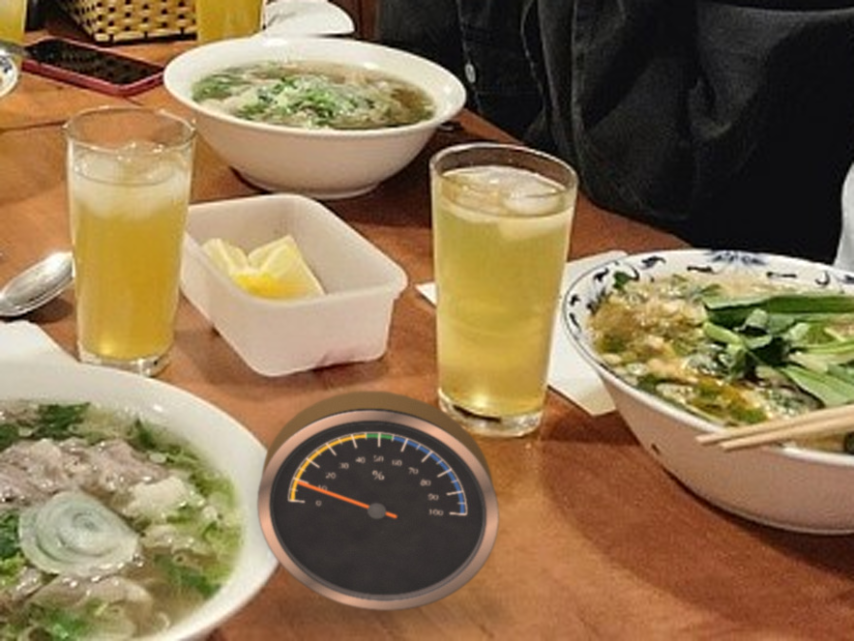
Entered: 10 %
